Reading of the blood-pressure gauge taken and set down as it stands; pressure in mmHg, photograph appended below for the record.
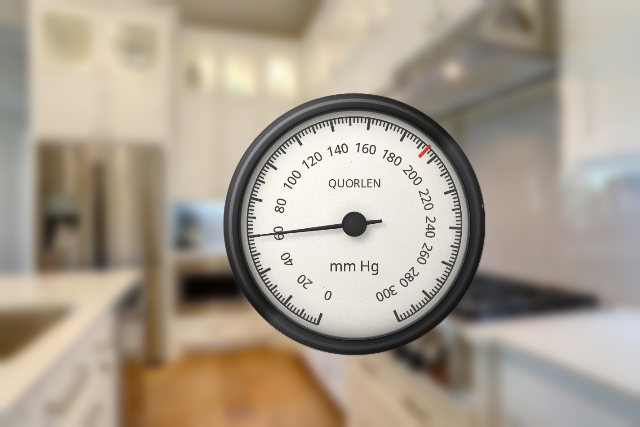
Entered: 60 mmHg
